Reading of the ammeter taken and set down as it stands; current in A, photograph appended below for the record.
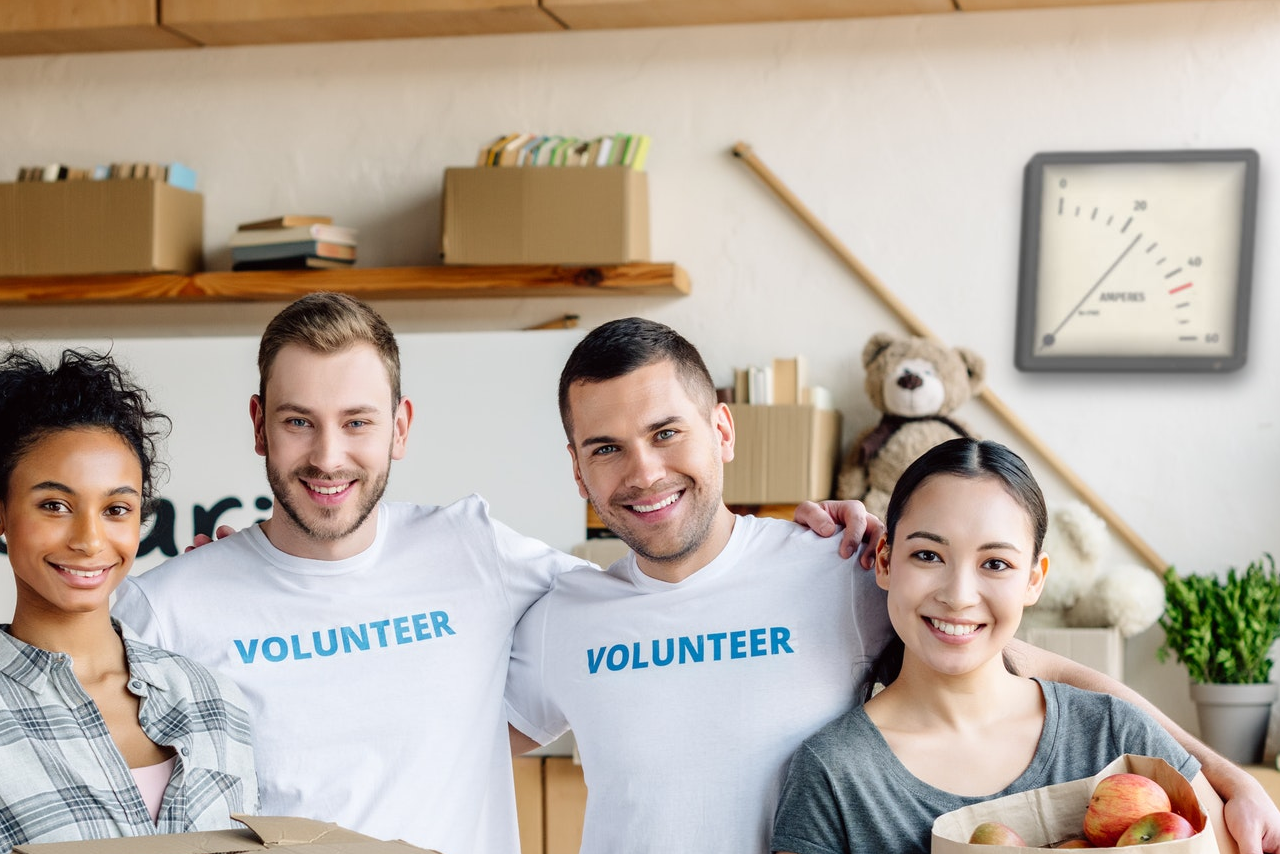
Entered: 25 A
